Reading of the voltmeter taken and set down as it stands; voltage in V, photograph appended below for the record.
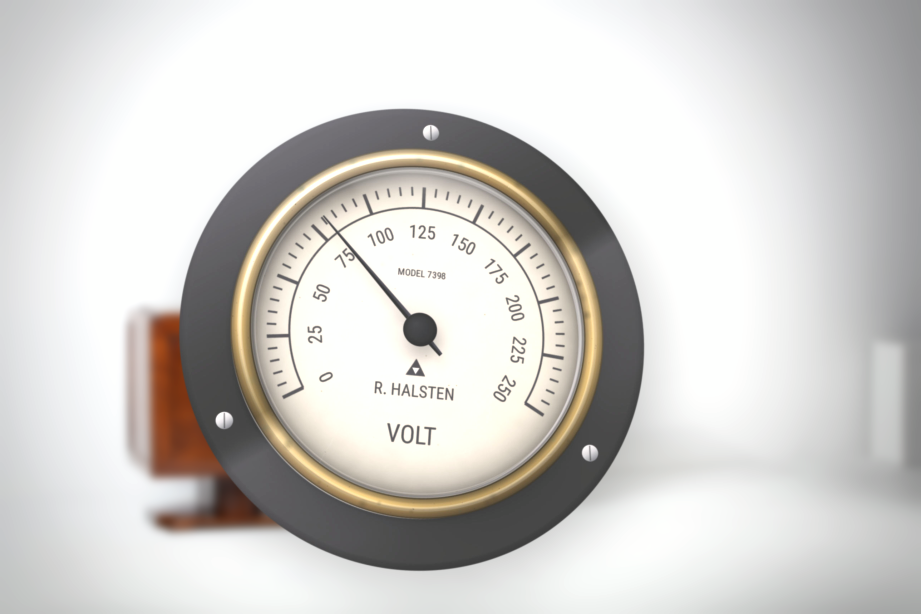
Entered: 80 V
